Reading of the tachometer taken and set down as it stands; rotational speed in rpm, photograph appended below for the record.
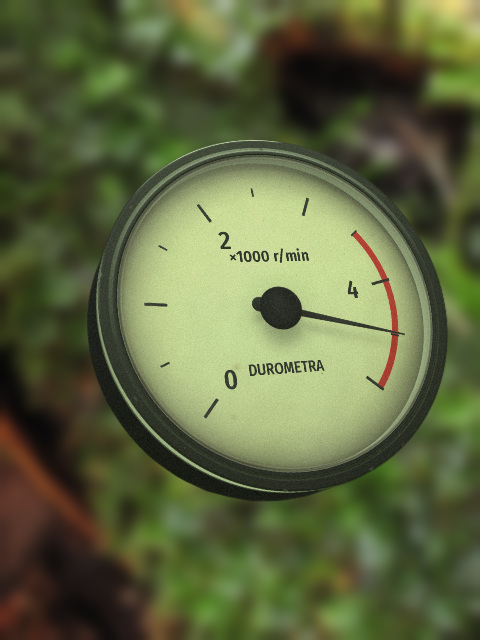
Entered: 4500 rpm
